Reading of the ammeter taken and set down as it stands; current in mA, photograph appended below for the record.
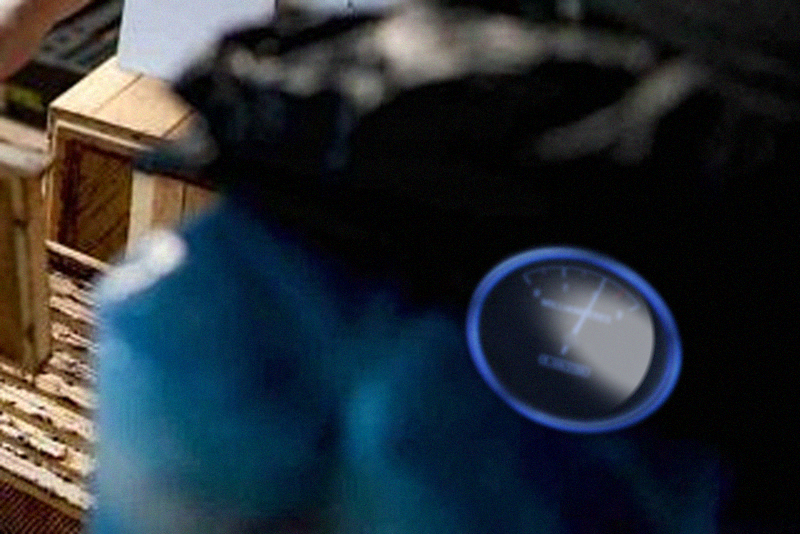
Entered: 2 mA
